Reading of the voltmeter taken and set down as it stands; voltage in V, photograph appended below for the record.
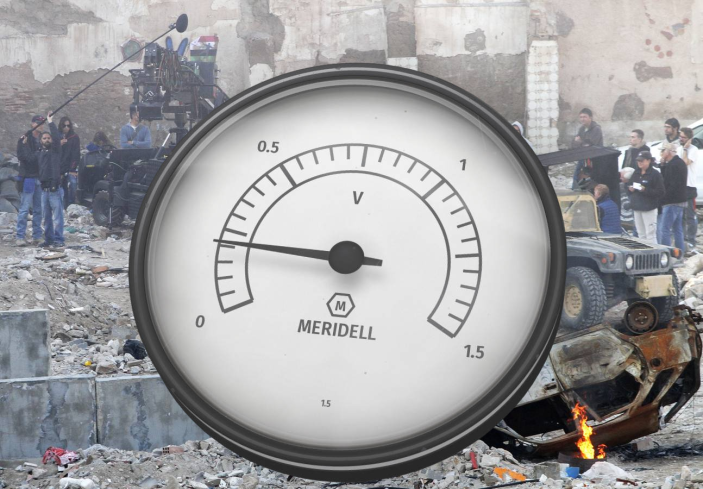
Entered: 0.2 V
